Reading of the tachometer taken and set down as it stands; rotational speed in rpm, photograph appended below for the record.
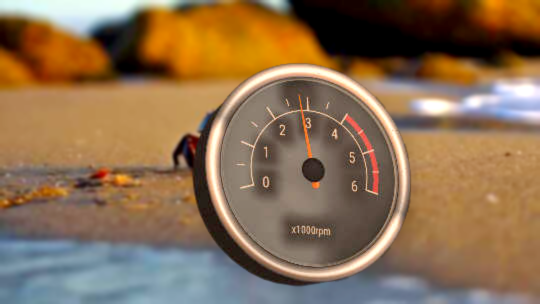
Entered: 2750 rpm
